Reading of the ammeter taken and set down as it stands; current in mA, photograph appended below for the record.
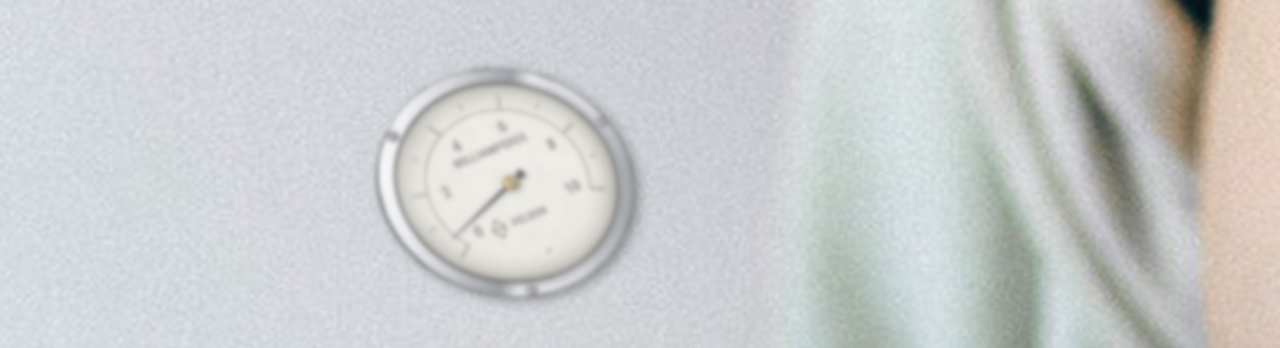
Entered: 0.5 mA
